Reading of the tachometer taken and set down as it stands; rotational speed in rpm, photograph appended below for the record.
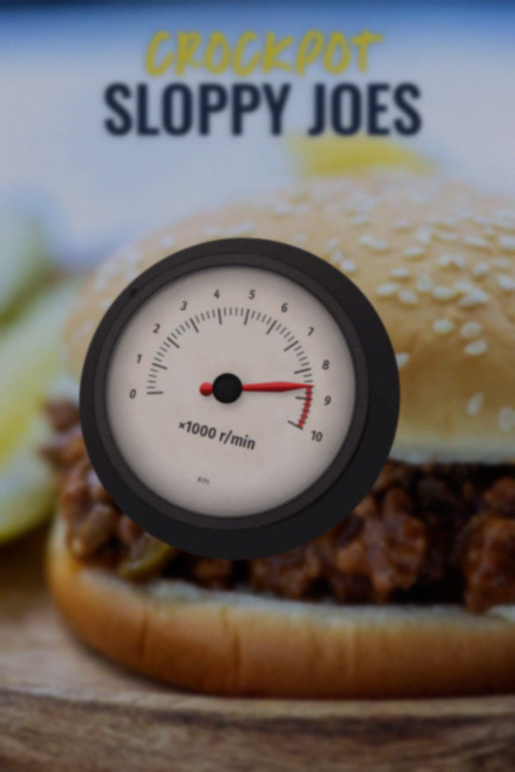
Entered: 8600 rpm
